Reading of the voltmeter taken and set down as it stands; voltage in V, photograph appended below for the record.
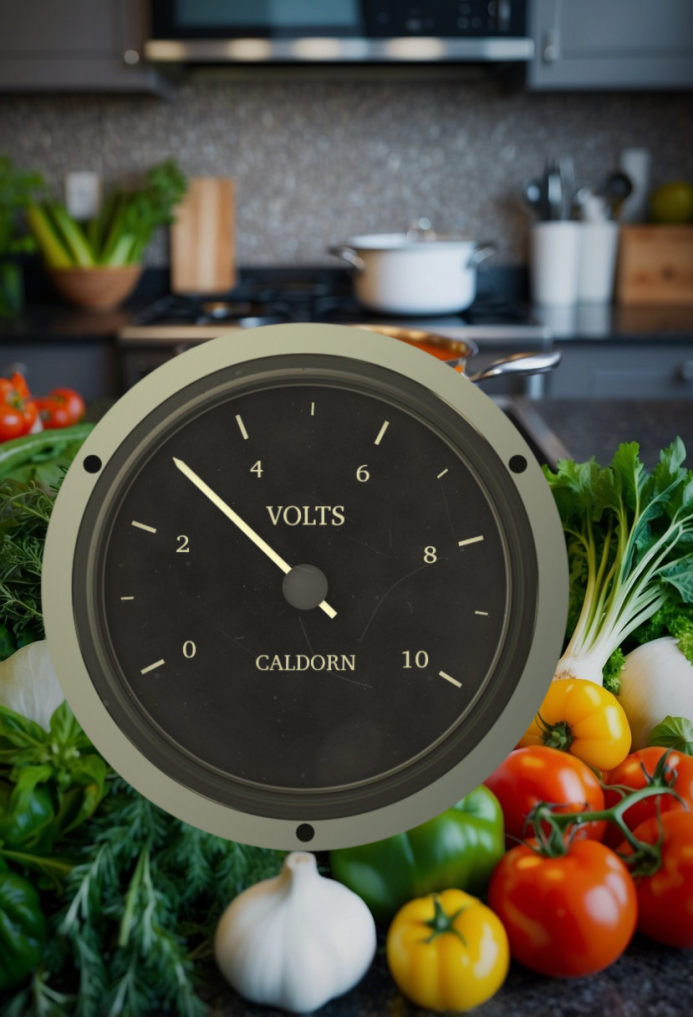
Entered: 3 V
